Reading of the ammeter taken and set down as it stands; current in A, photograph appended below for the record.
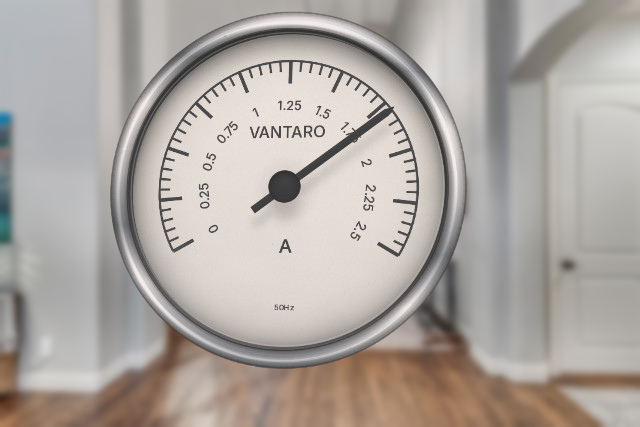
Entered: 1.8 A
